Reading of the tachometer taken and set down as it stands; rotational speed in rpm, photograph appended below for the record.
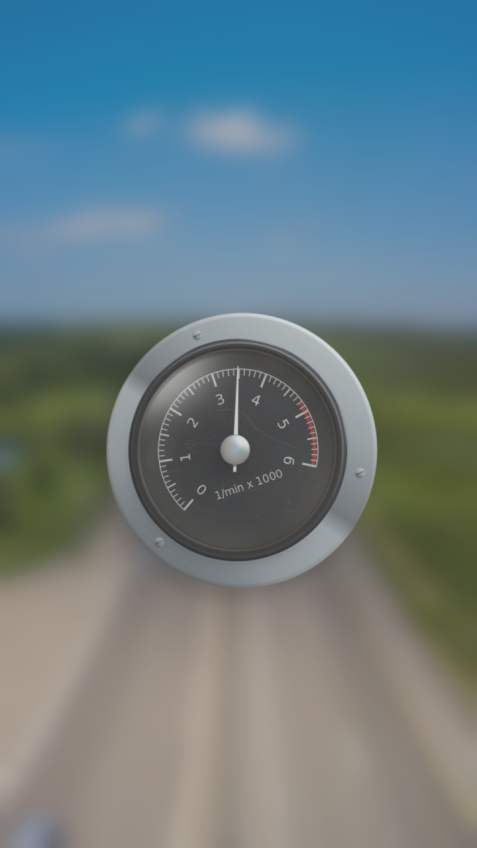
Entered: 3500 rpm
